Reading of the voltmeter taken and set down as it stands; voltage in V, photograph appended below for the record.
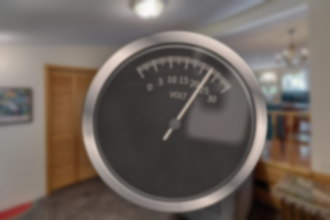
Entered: 22.5 V
